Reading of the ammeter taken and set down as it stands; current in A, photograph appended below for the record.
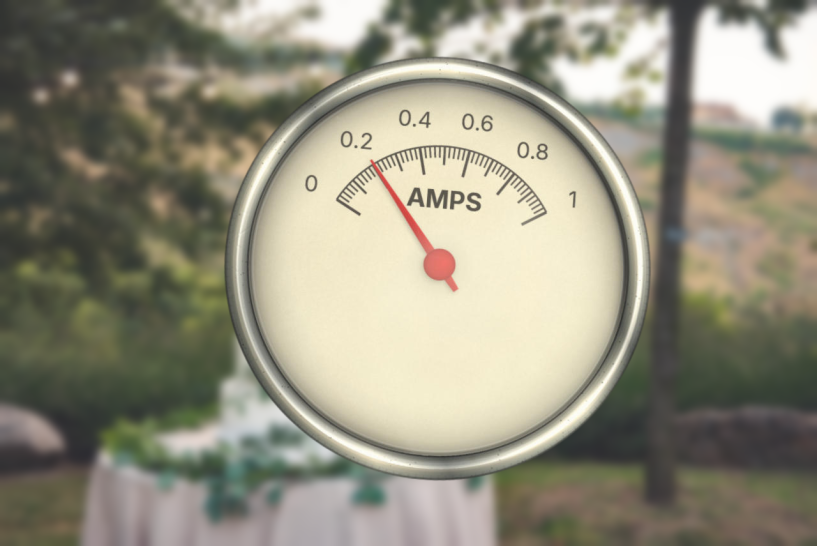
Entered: 0.2 A
